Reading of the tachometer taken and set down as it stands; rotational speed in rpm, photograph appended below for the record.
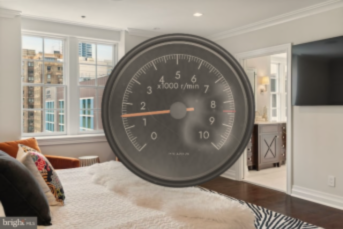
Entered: 1500 rpm
